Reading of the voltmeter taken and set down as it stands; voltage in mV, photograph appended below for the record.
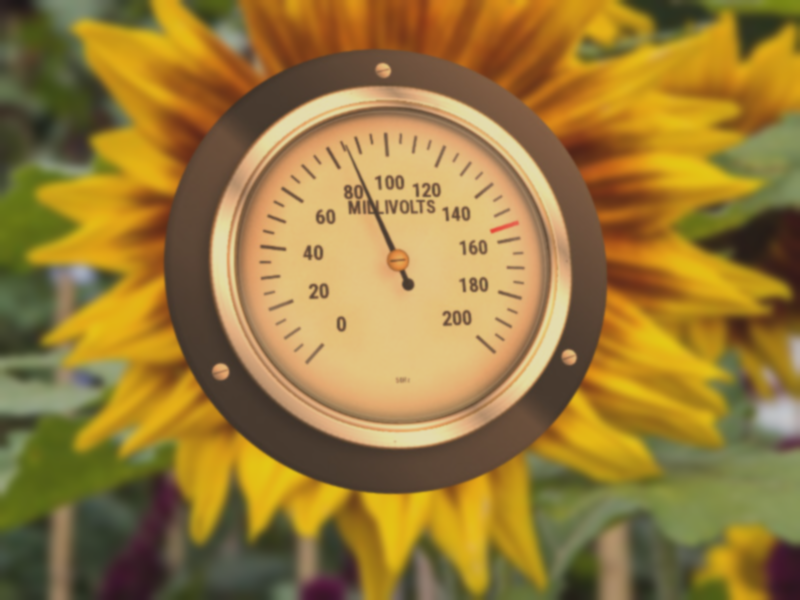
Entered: 85 mV
